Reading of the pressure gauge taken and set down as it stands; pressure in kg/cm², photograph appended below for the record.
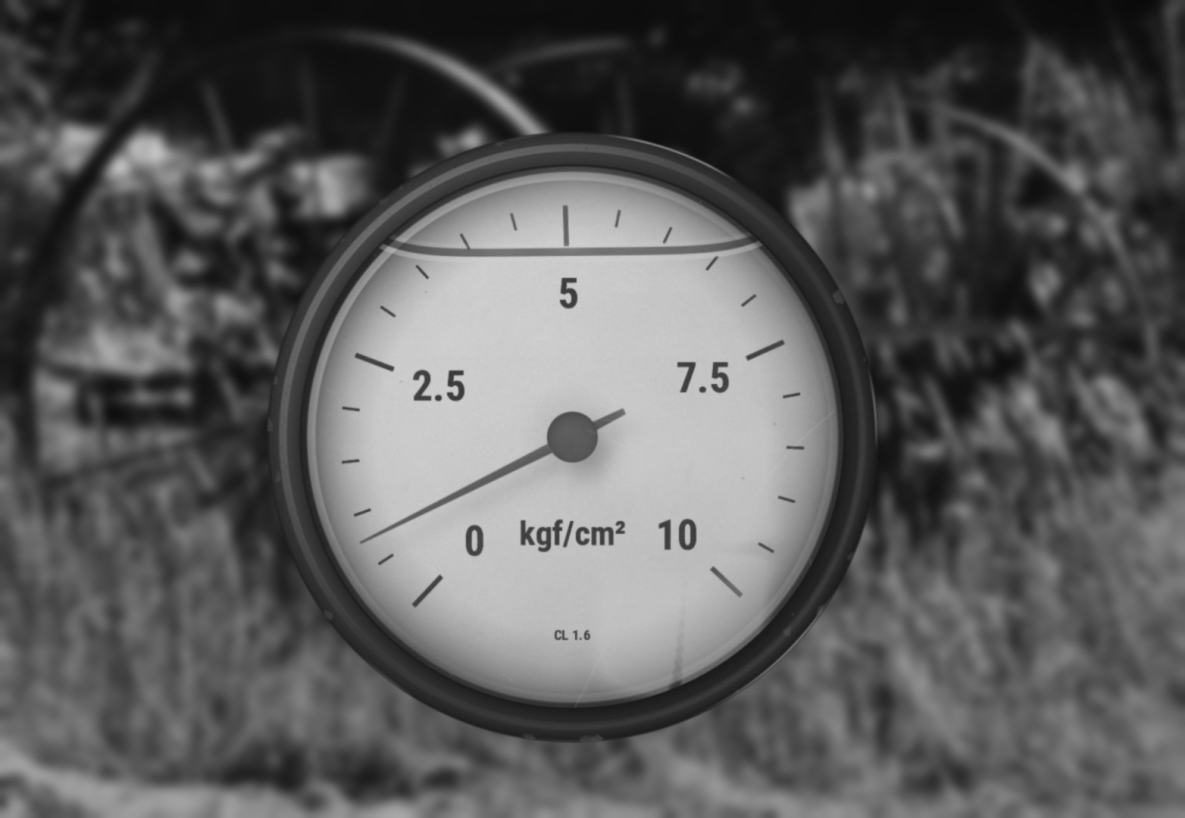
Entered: 0.75 kg/cm²
